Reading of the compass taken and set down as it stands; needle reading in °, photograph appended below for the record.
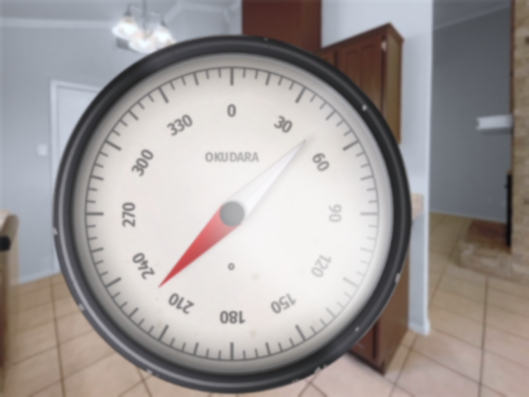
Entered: 225 °
